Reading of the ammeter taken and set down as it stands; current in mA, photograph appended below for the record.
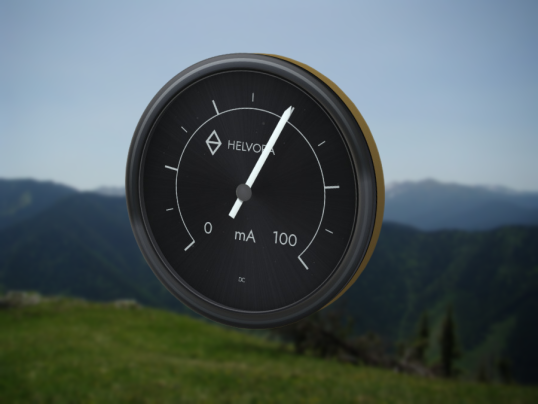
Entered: 60 mA
